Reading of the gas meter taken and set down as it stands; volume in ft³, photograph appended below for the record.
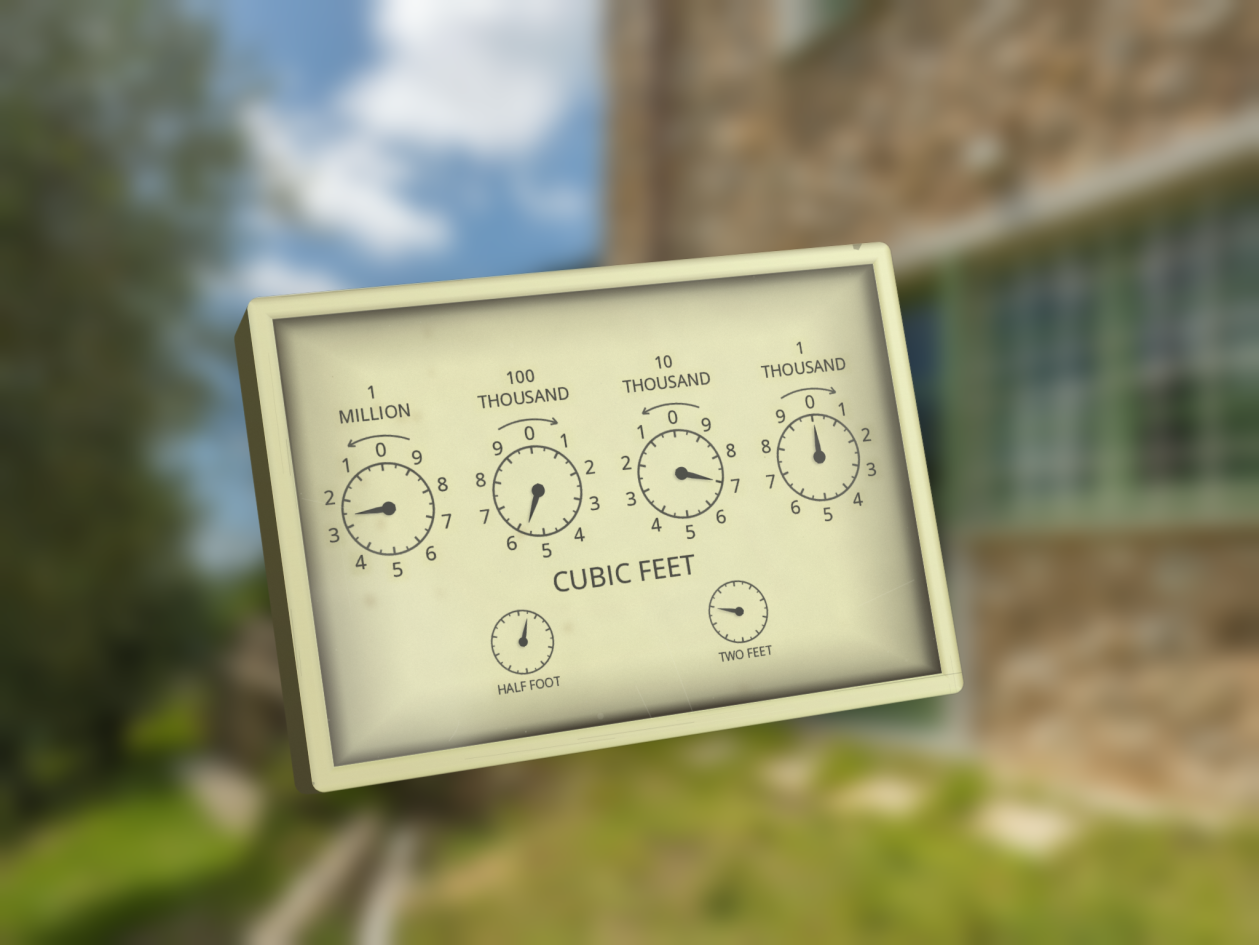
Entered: 257000 ft³
